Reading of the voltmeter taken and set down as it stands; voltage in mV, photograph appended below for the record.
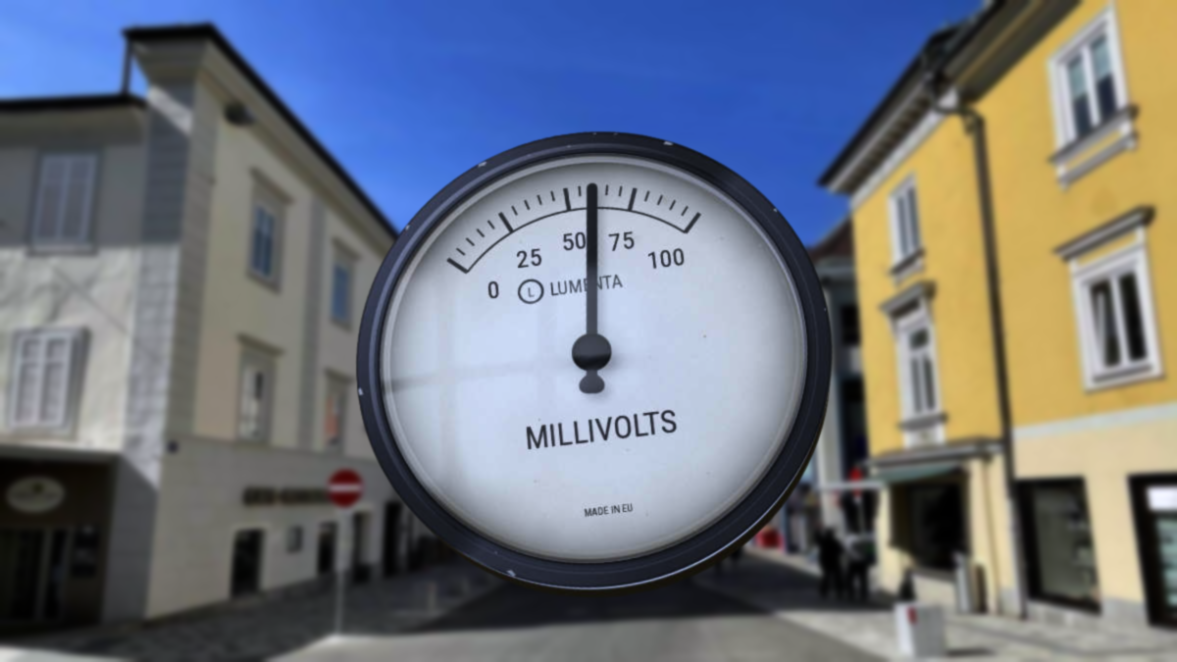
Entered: 60 mV
